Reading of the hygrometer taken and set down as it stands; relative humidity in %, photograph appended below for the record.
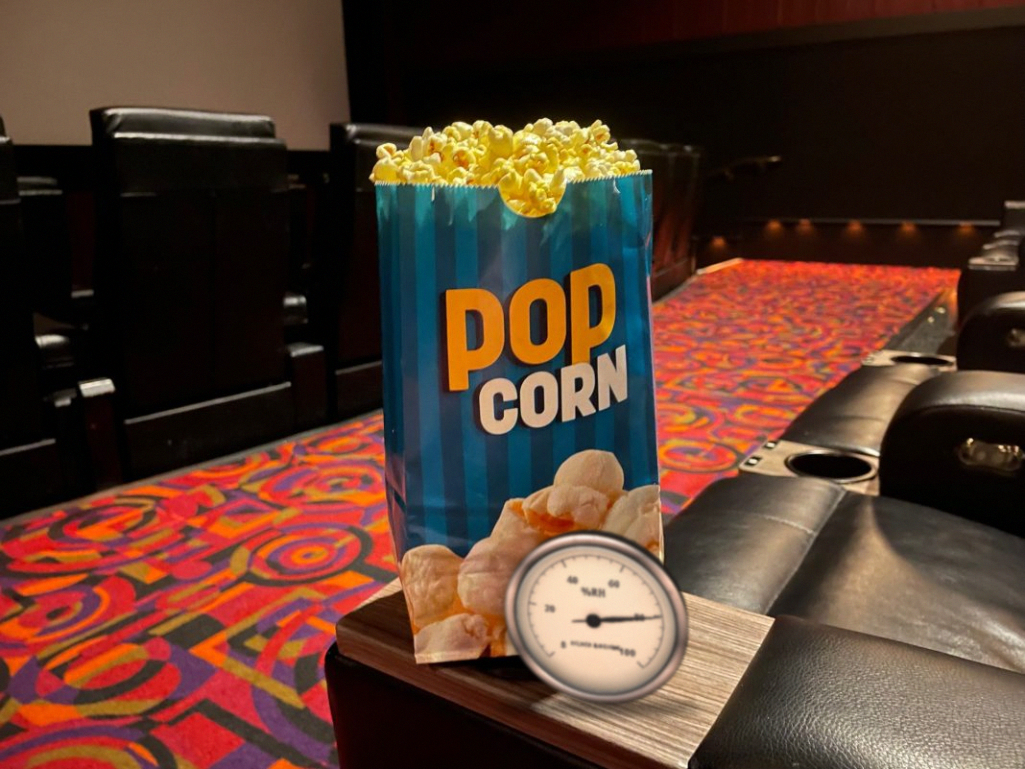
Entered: 80 %
